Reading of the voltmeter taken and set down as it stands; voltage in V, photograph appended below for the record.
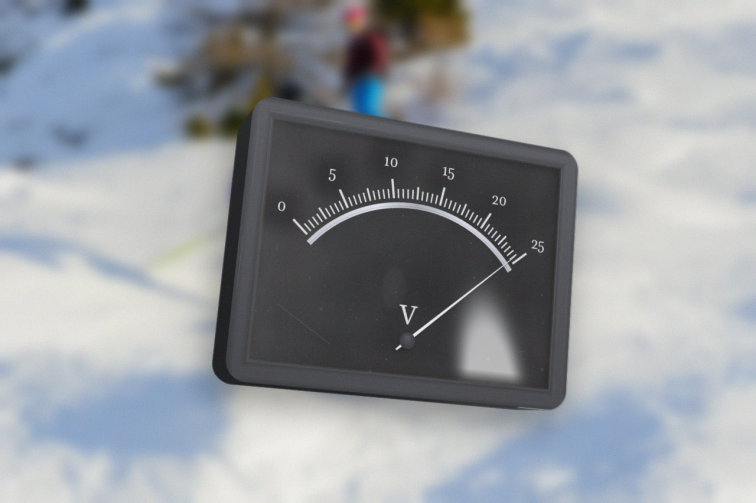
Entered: 24.5 V
